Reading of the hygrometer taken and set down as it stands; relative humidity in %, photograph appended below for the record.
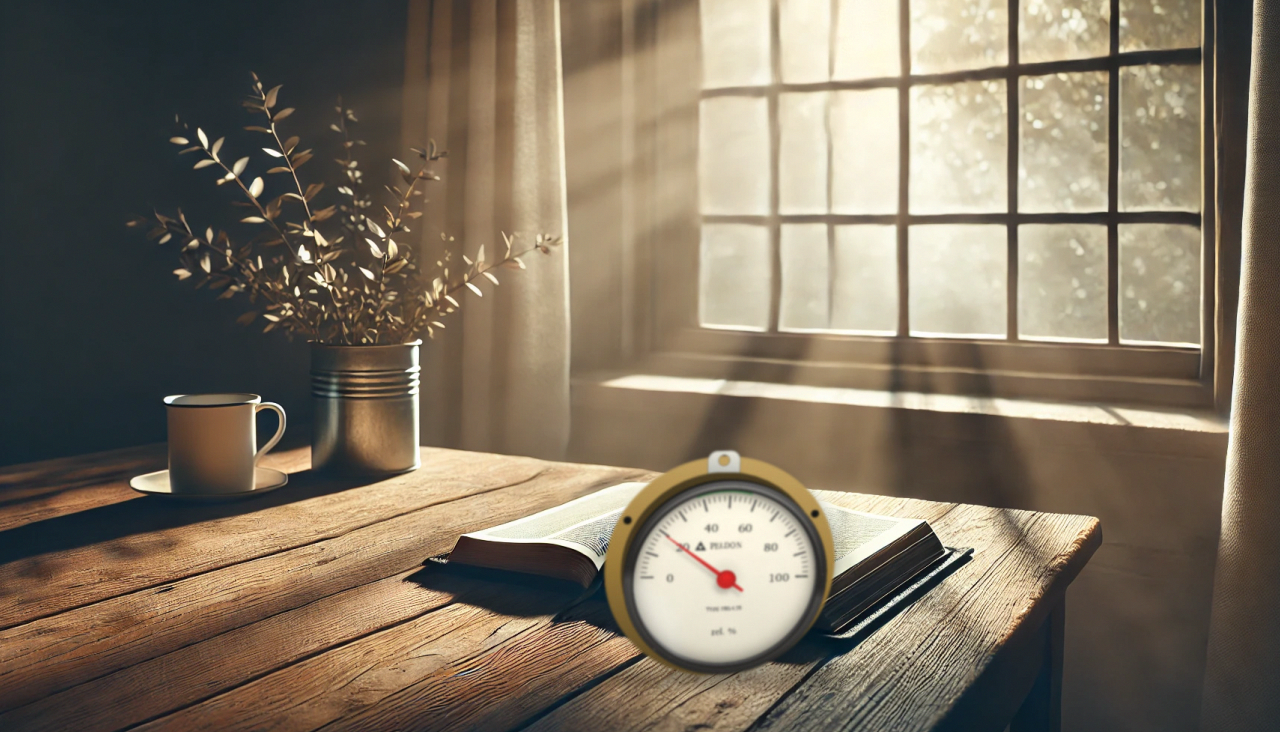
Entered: 20 %
